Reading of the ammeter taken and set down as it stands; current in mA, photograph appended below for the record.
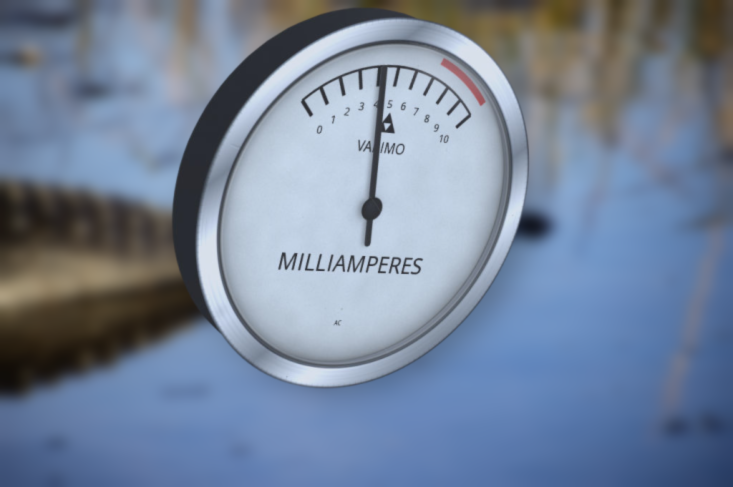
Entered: 4 mA
